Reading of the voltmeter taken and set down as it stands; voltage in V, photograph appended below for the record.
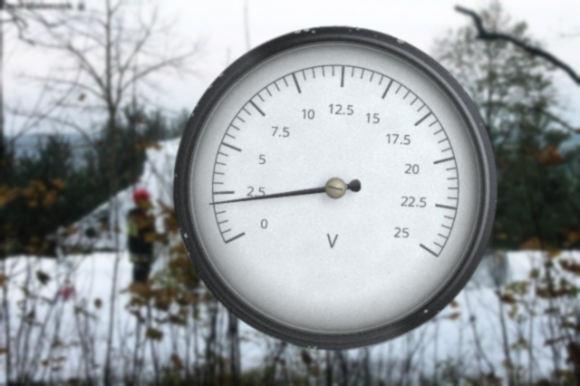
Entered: 2 V
